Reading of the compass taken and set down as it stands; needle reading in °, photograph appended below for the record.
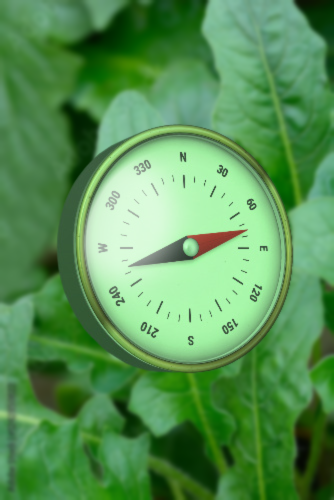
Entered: 75 °
